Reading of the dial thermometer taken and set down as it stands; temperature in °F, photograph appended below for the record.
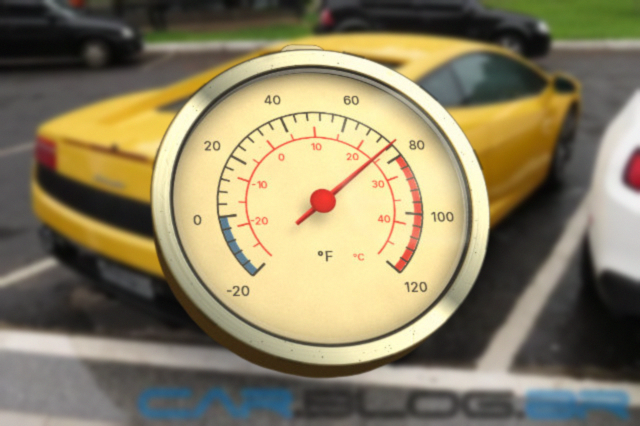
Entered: 76 °F
